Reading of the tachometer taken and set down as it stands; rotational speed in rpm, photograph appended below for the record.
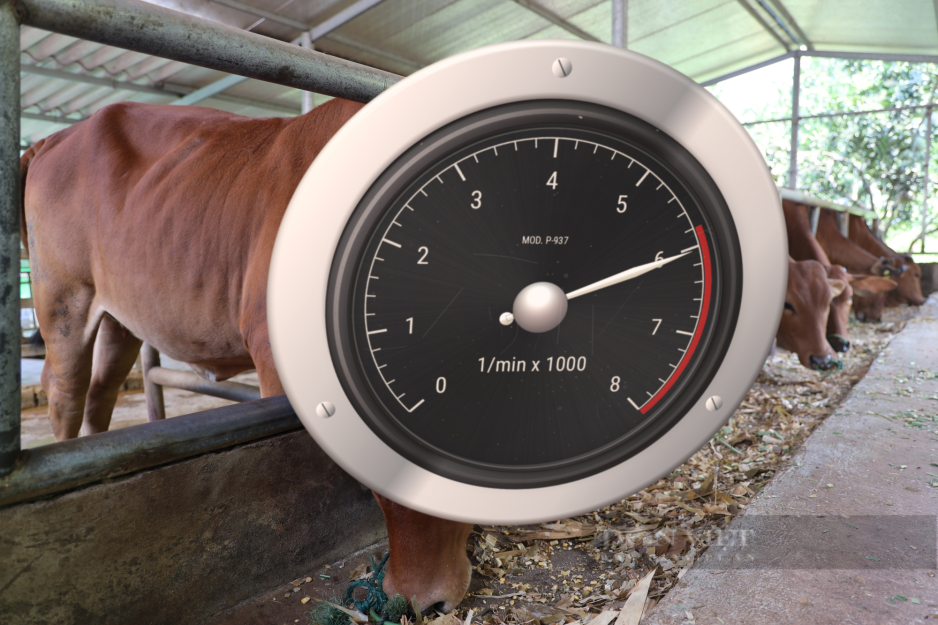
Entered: 6000 rpm
